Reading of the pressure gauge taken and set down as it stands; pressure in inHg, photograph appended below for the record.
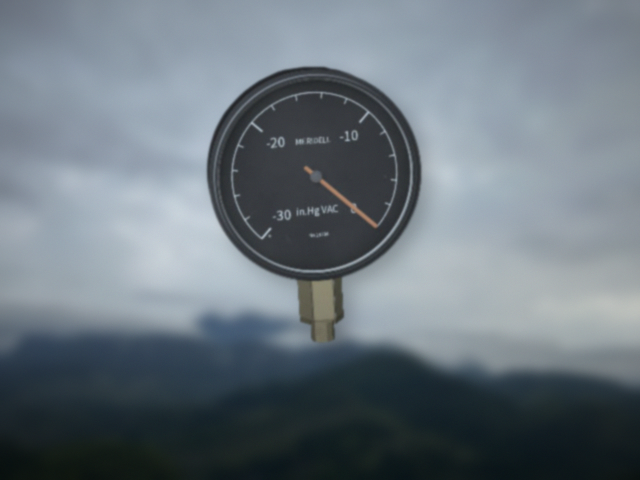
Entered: 0 inHg
